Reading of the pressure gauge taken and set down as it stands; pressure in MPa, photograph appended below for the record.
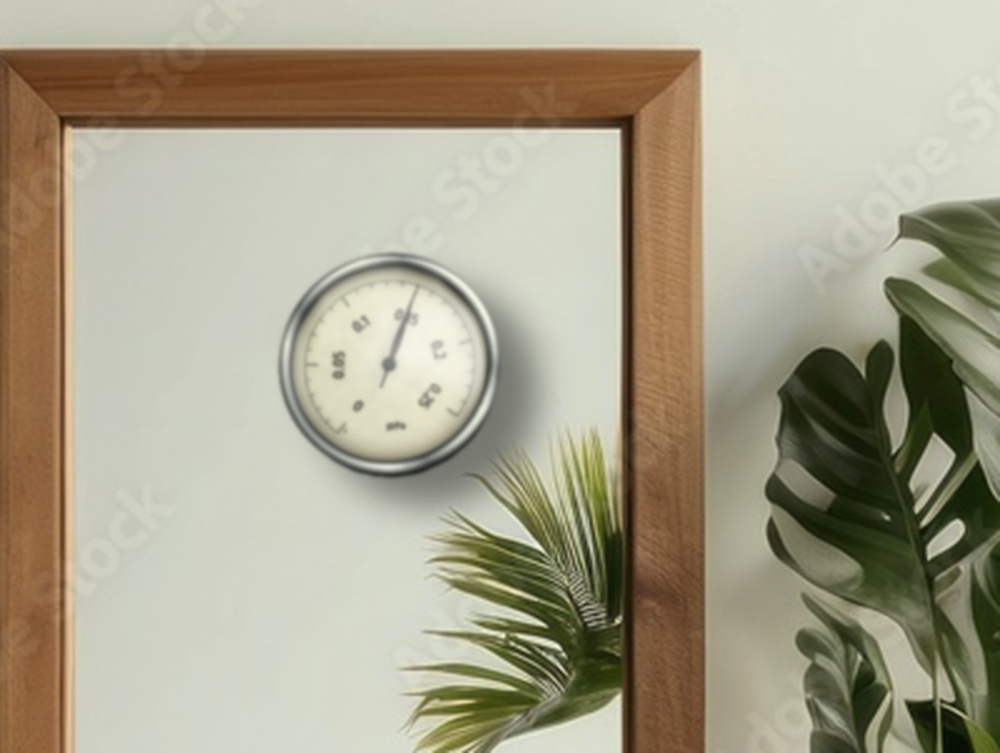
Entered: 0.15 MPa
